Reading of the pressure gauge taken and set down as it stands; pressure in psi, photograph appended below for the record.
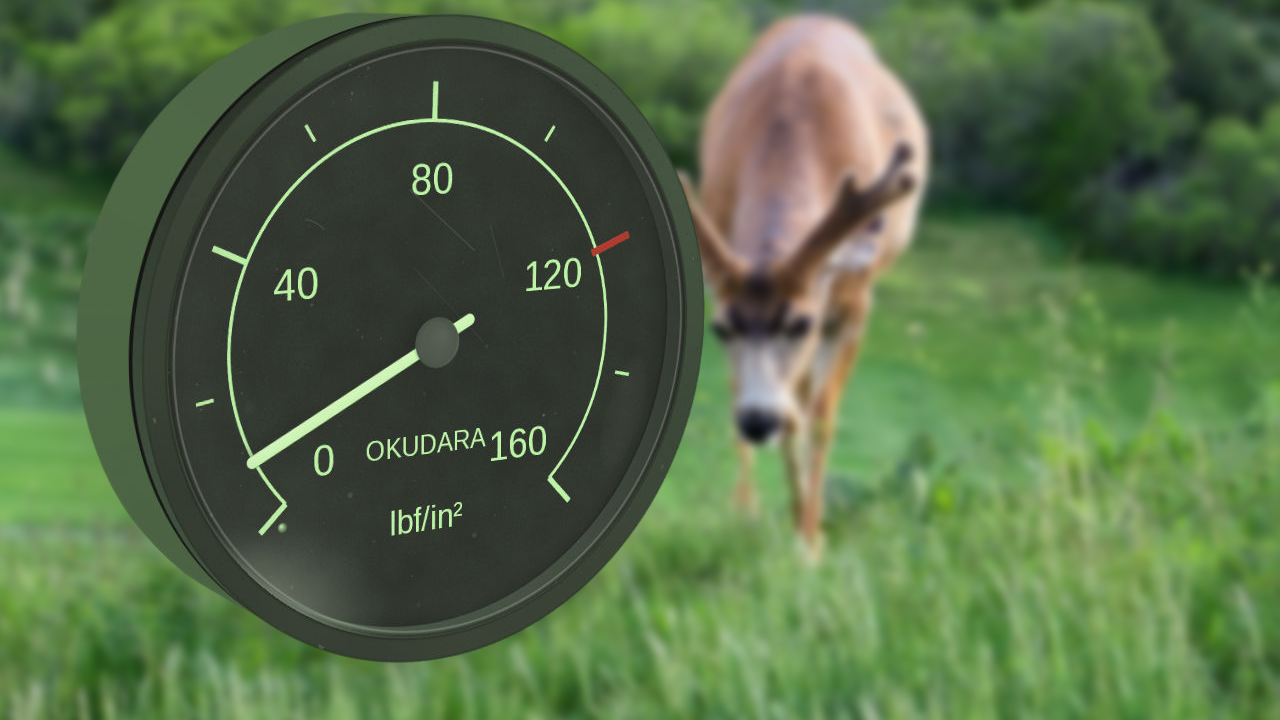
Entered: 10 psi
